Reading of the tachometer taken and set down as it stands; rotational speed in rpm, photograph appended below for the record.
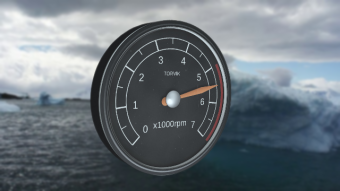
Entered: 5500 rpm
